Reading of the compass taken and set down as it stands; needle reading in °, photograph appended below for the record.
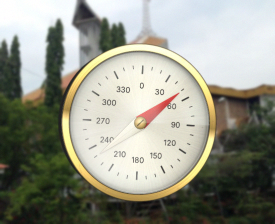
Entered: 50 °
